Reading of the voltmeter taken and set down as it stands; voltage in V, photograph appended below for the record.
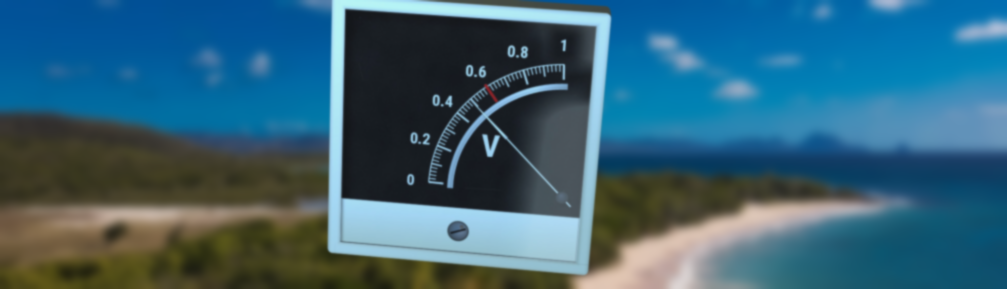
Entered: 0.5 V
